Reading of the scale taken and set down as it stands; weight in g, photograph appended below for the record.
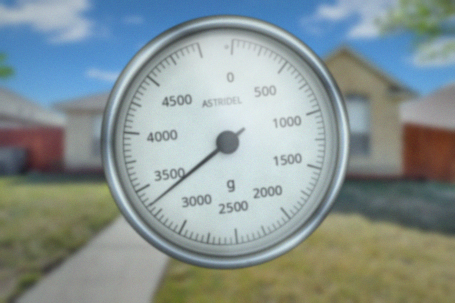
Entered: 3350 g
